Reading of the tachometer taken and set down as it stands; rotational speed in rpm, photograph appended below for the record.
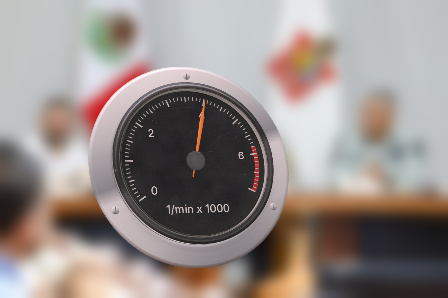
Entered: 4000 rpm
